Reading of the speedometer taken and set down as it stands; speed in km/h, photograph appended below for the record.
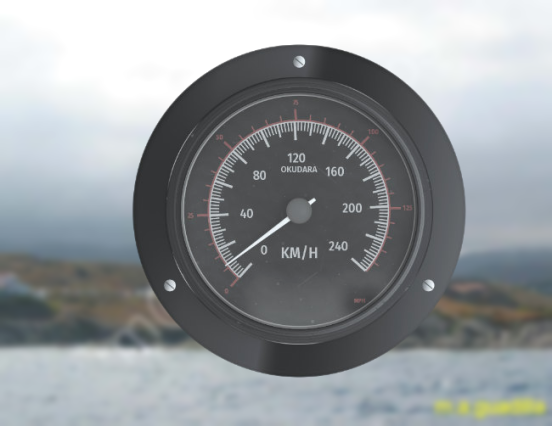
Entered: 10 km/h
